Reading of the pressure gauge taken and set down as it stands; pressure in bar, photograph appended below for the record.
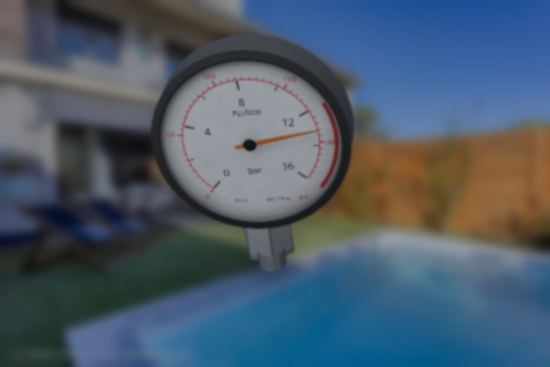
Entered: 13 bar
